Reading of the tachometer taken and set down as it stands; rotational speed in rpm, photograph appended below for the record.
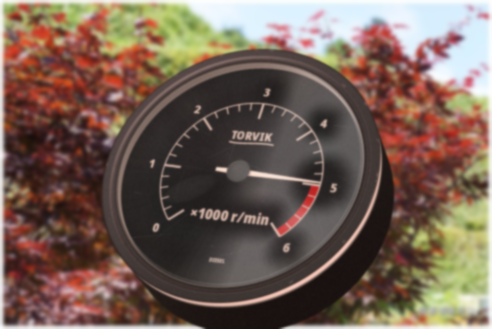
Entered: 5000 rpm
